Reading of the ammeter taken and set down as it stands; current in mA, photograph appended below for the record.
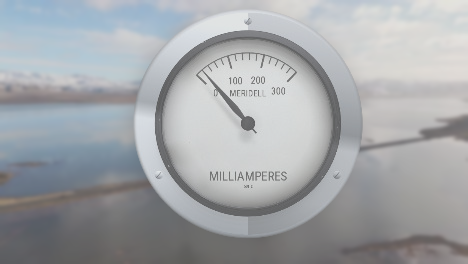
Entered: 20 mA
